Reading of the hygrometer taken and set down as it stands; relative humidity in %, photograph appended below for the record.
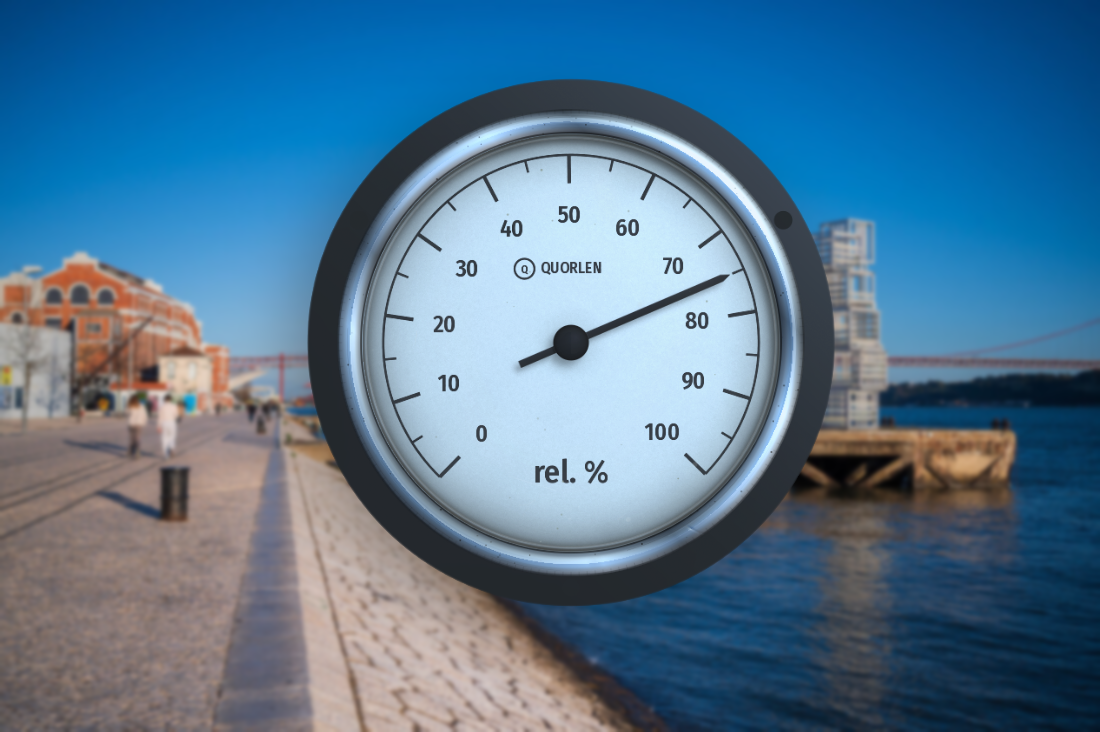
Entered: 75 %
